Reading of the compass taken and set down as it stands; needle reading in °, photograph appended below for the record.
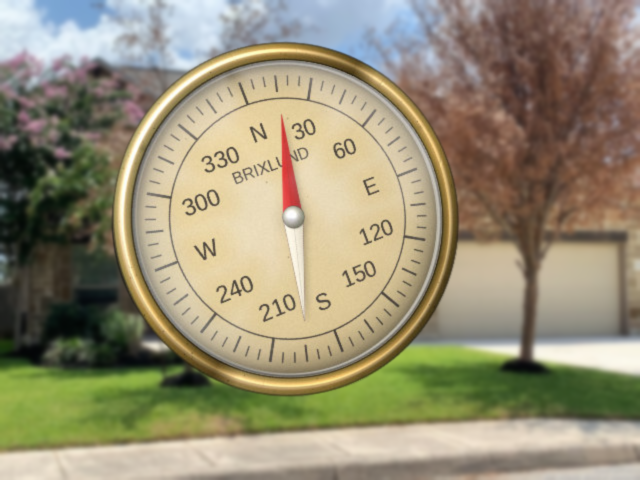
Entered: 15 °
